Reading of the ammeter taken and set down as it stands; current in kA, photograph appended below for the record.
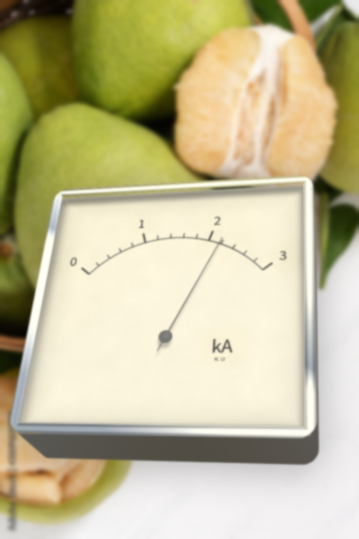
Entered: 2.2 kA
